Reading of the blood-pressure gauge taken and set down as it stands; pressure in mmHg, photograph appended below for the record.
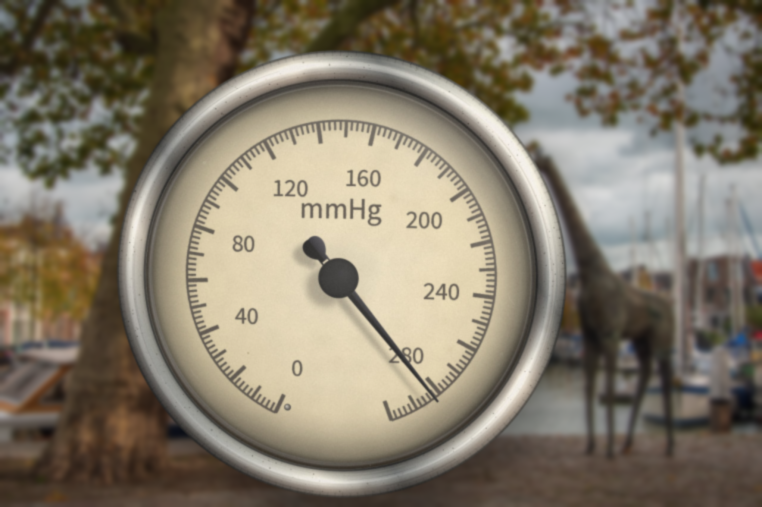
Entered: 282 mmHg
